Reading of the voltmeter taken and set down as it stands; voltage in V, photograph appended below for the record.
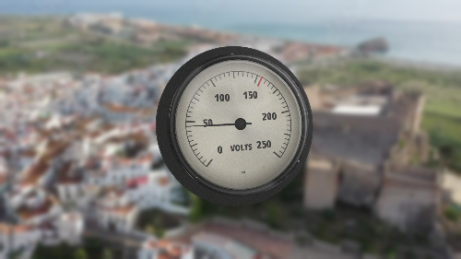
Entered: 45 V
